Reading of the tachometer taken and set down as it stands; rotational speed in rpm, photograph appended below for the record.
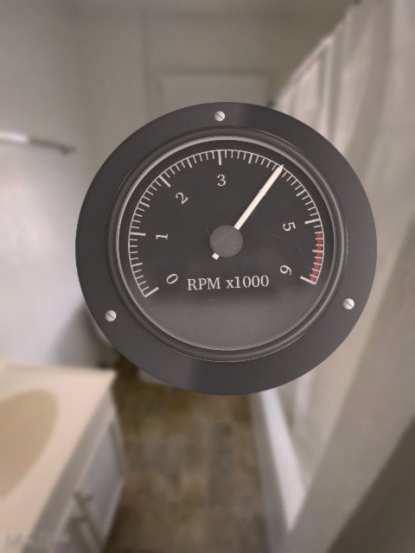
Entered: 4000 rpm
